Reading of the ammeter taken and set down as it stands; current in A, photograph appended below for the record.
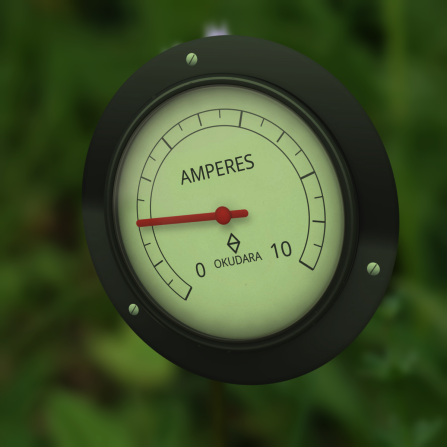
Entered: 2 A
